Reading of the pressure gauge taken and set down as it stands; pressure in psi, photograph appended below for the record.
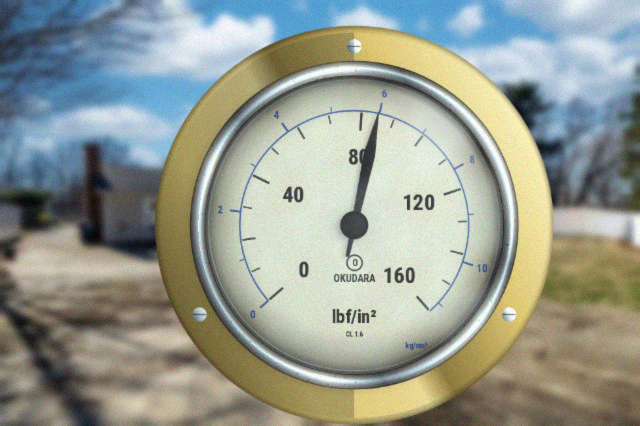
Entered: 85 psi
